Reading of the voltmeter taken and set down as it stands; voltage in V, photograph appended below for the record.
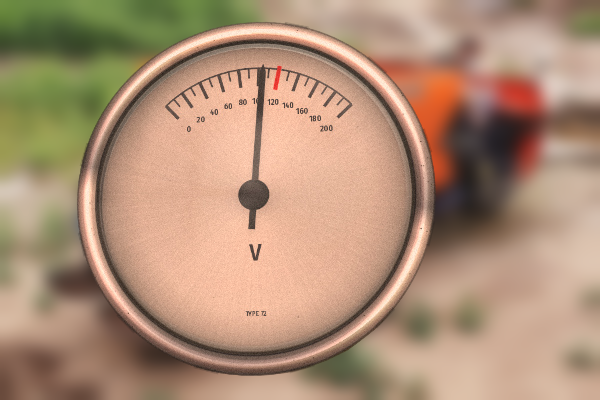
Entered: 105 V
